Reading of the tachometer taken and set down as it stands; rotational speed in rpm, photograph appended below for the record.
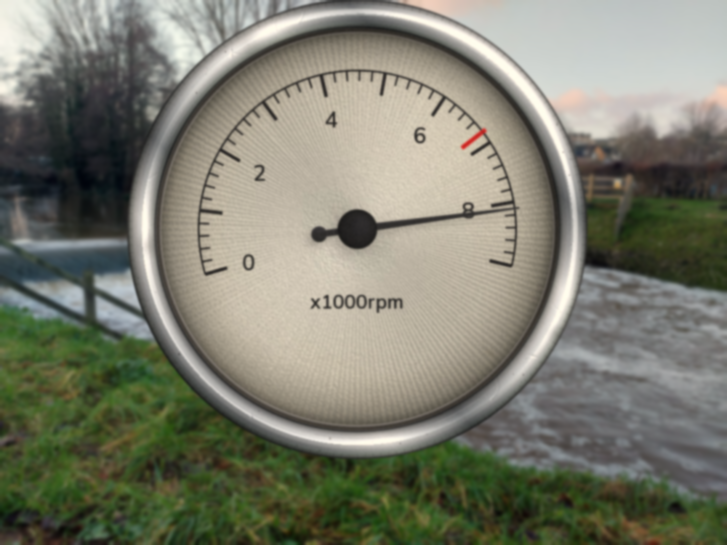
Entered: 8100 rpm
